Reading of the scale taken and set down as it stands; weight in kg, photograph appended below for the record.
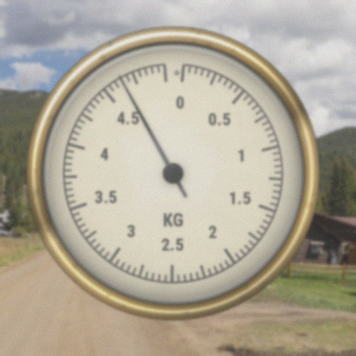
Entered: 4.65 kg
